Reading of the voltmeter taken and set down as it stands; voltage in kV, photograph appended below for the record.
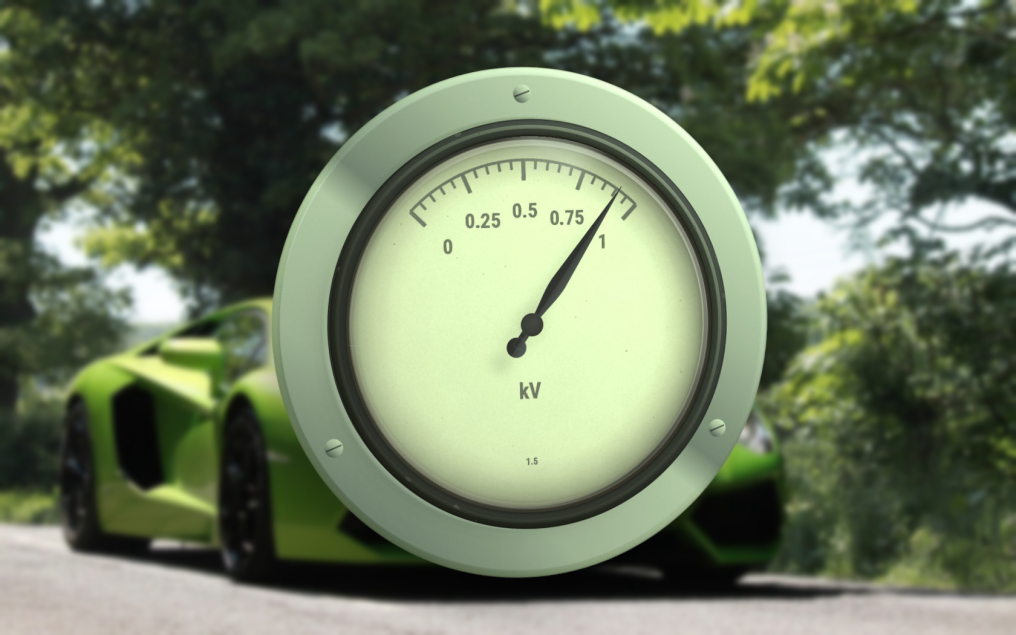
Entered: 0.9 kV
